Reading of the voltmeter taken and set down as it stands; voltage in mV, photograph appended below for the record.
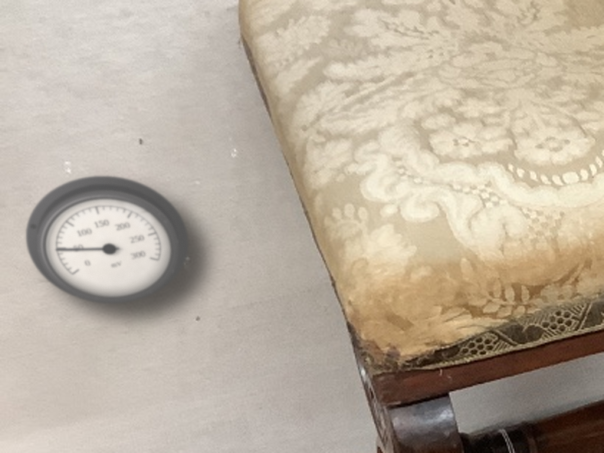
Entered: 50 mV
